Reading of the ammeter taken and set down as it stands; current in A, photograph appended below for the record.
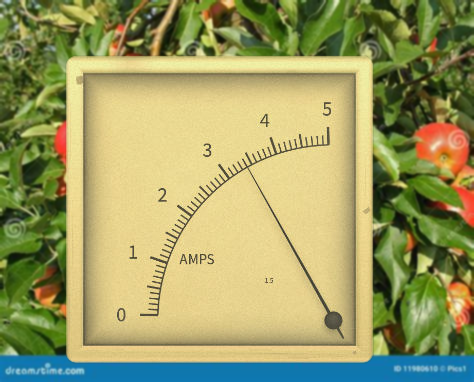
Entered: 3.4 A
